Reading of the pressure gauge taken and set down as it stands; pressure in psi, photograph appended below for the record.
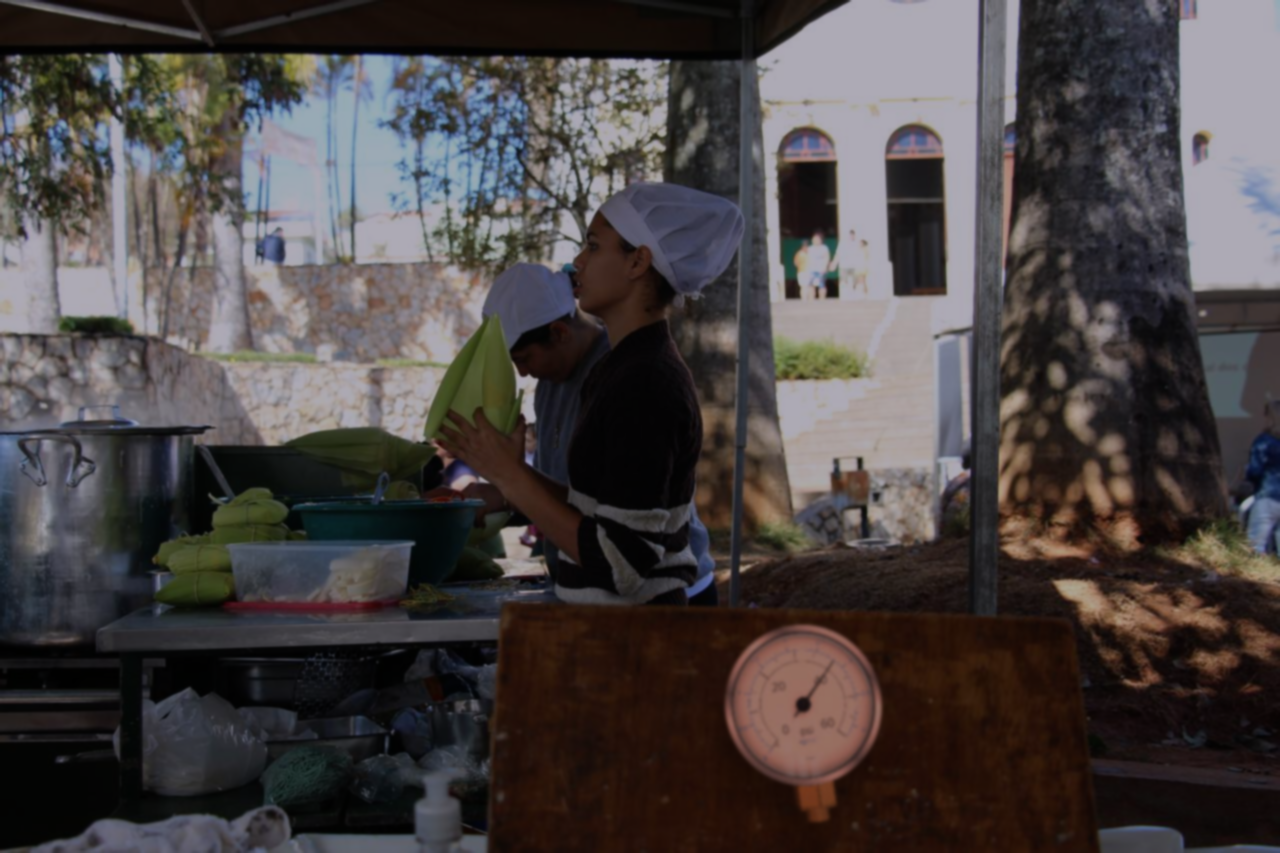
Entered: 40 psi
